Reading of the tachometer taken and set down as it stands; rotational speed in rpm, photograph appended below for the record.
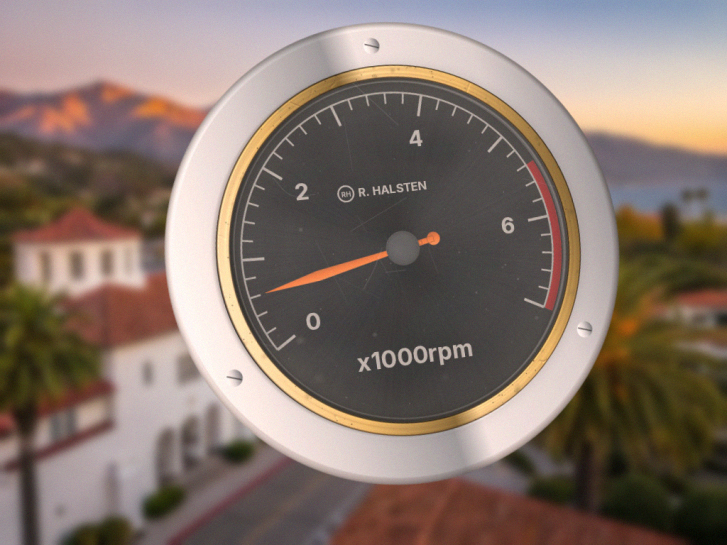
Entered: 600 rpm
